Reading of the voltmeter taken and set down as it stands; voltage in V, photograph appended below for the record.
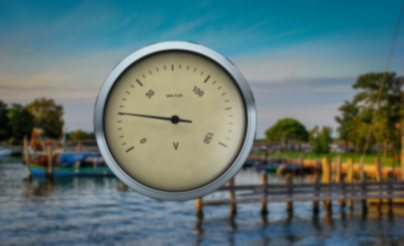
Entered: 25 V
